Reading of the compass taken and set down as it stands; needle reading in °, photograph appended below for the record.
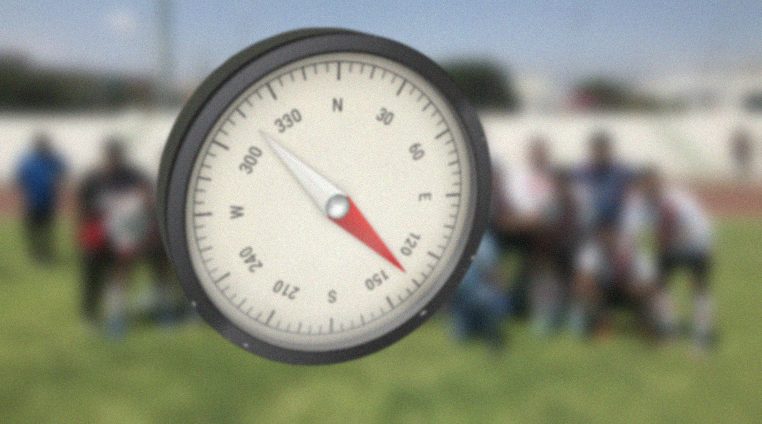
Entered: 135 °
